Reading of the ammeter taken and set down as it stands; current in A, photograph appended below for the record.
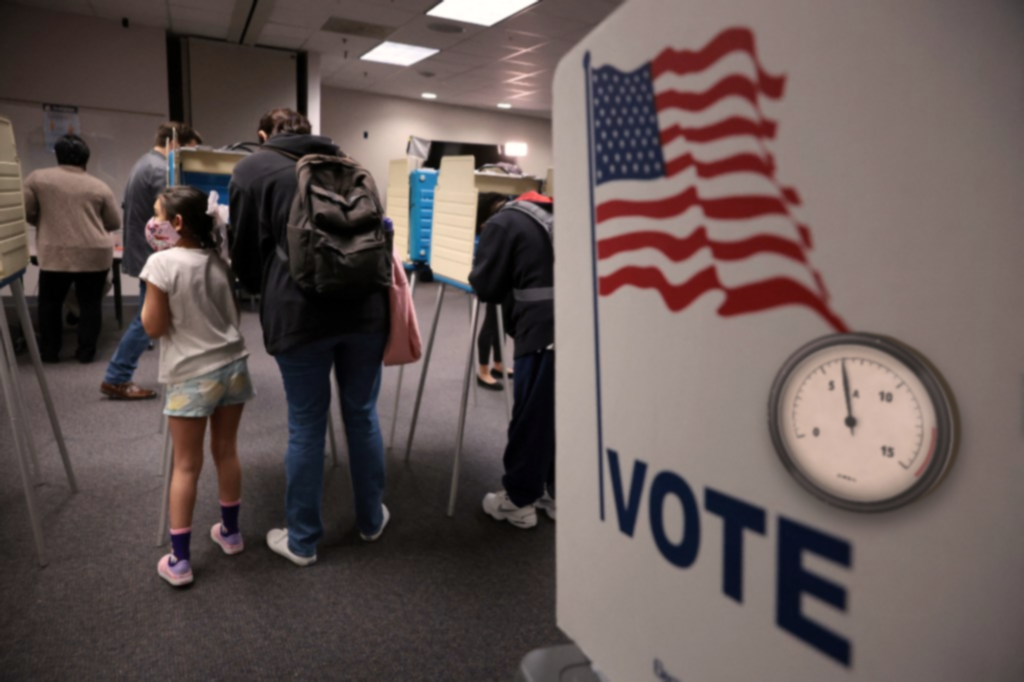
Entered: 6.5 A
